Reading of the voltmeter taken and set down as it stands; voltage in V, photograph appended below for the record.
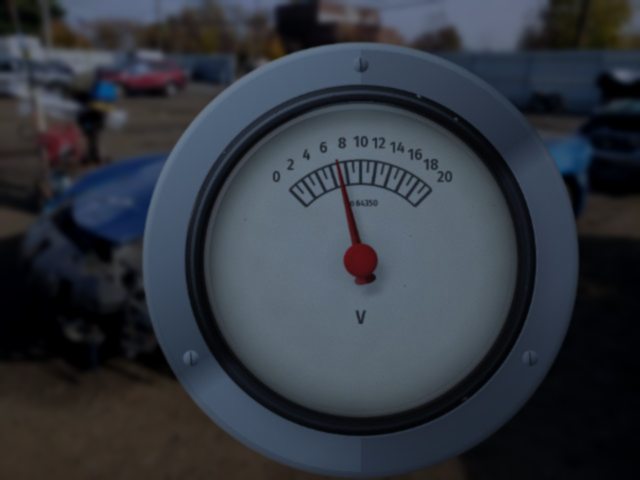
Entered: 7 V
